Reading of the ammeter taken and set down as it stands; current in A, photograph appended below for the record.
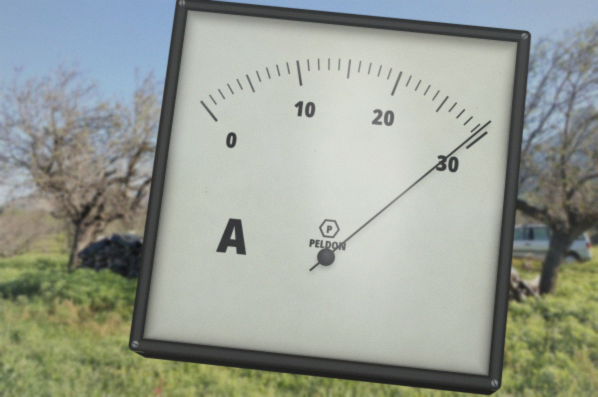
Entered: 29.5 A
